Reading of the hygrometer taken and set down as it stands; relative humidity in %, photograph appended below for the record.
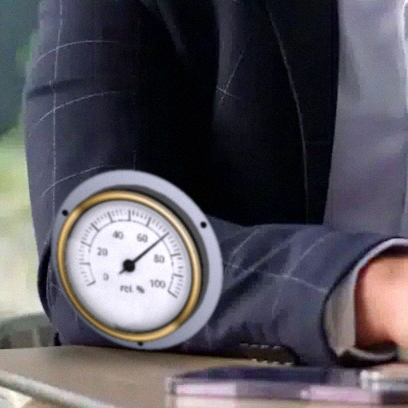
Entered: 70 %
